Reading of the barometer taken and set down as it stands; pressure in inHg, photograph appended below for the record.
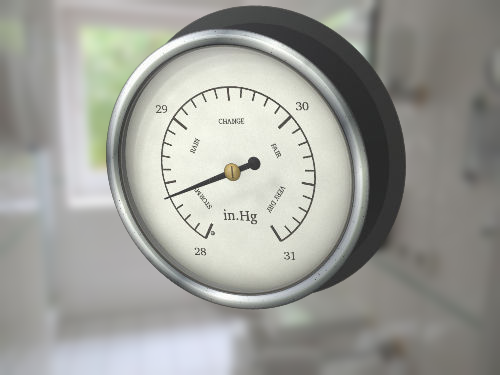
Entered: 28.4 inHg
